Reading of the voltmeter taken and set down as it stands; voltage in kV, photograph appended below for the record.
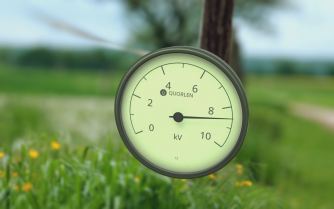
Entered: 8.5 kV
